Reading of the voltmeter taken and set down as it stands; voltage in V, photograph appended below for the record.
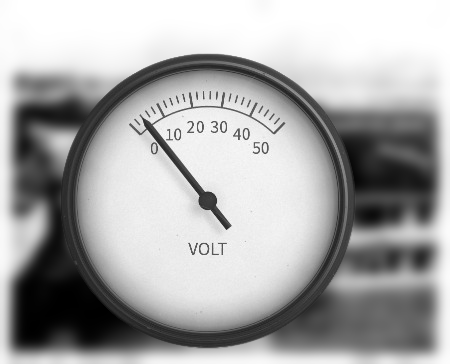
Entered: 4 V
